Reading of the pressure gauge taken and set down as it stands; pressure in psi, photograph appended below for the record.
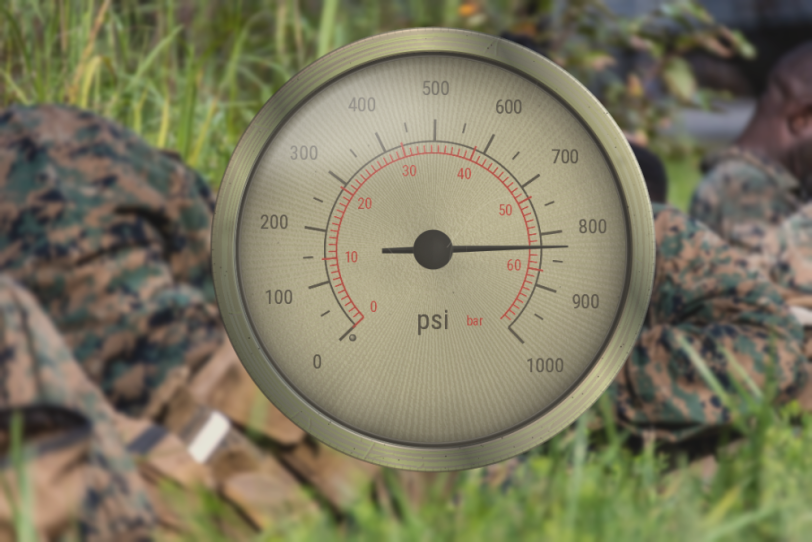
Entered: 825 psi
